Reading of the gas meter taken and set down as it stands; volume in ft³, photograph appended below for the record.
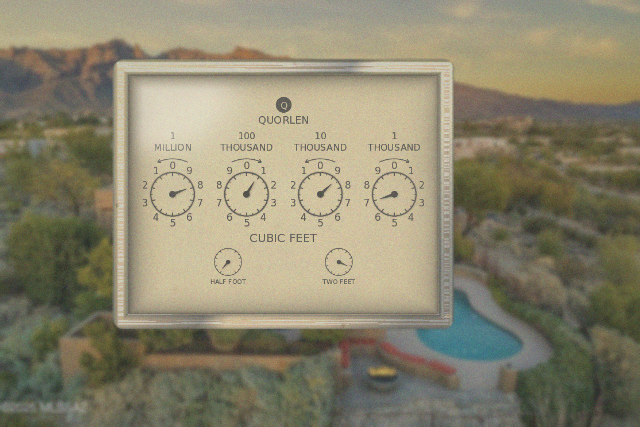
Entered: 808700 ft³
